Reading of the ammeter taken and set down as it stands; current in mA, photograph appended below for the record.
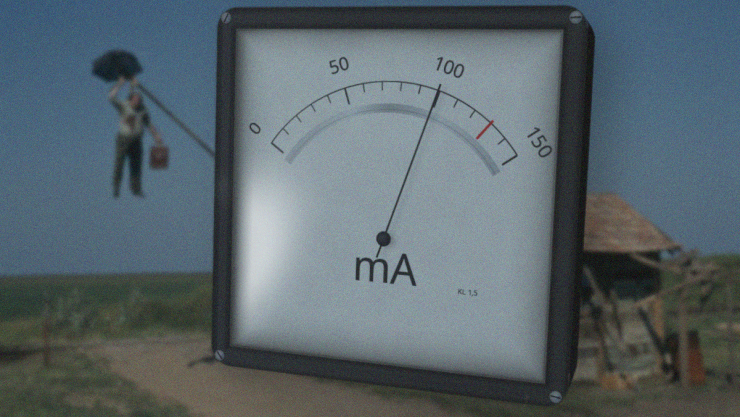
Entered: 100 mA
